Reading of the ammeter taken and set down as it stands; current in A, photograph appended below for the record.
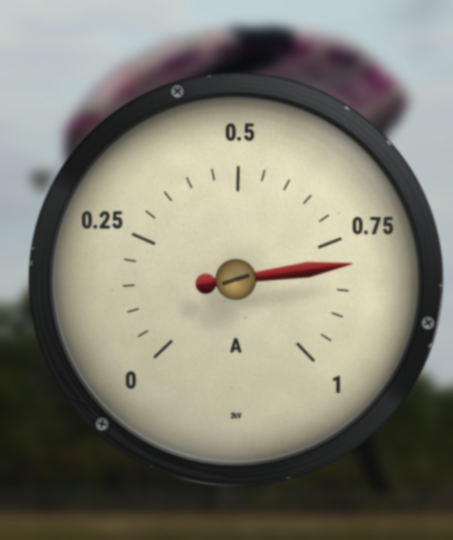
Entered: 0.8 A
